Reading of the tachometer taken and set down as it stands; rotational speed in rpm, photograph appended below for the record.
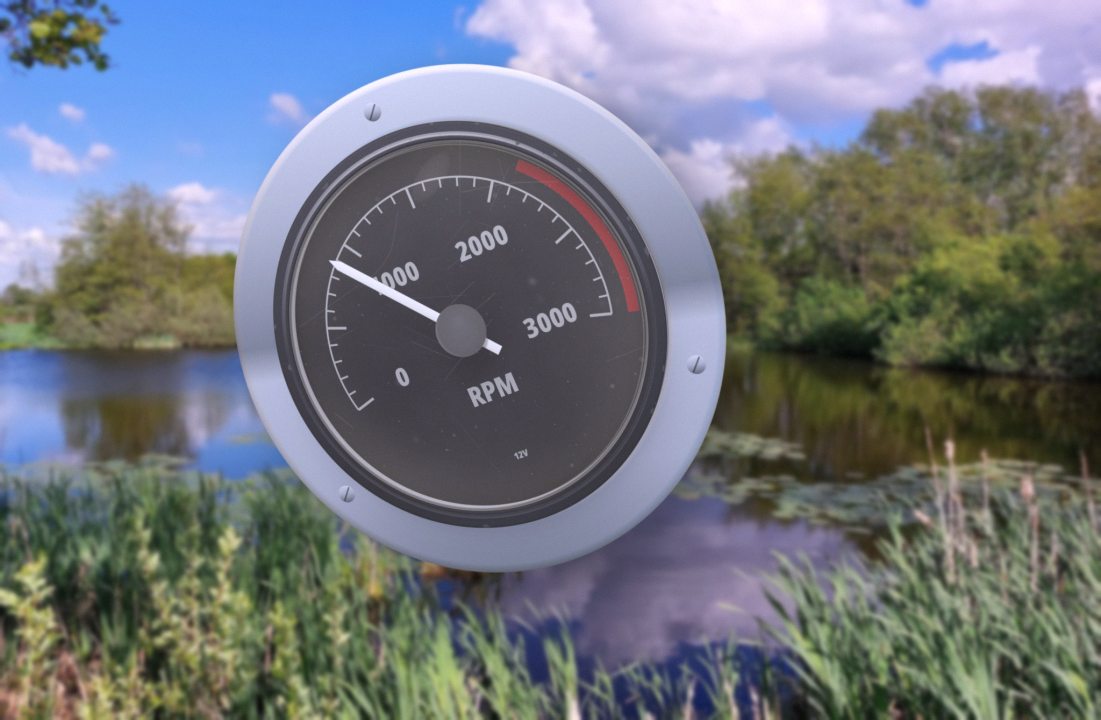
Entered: 900 rpm
